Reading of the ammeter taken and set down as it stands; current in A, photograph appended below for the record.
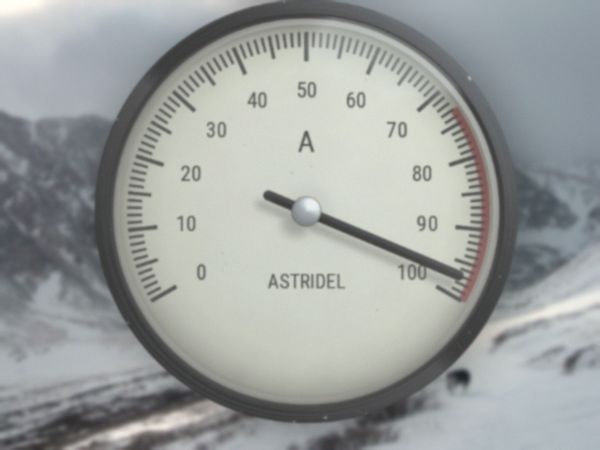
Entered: 97 A
